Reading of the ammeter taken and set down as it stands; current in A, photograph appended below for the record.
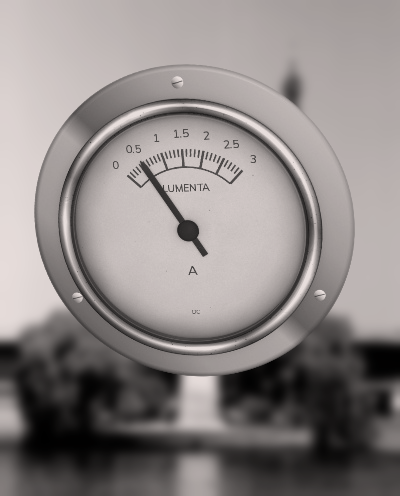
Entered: 0.5 A
